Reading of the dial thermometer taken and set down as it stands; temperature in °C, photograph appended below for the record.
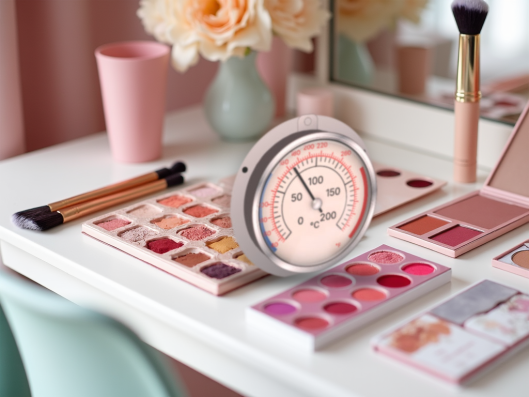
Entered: 75 °C
